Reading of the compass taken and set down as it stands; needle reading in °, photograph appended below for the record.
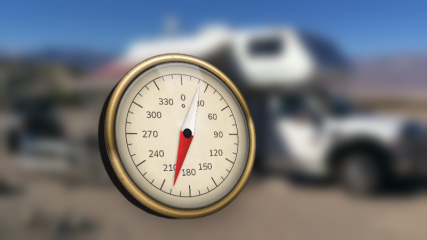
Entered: 200 °
